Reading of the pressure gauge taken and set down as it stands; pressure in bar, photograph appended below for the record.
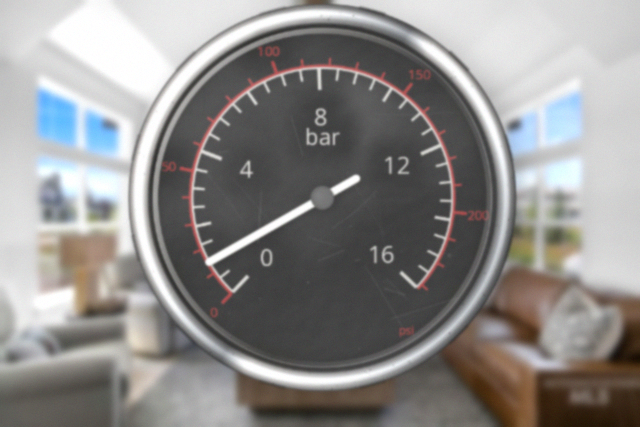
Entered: 1 bar
